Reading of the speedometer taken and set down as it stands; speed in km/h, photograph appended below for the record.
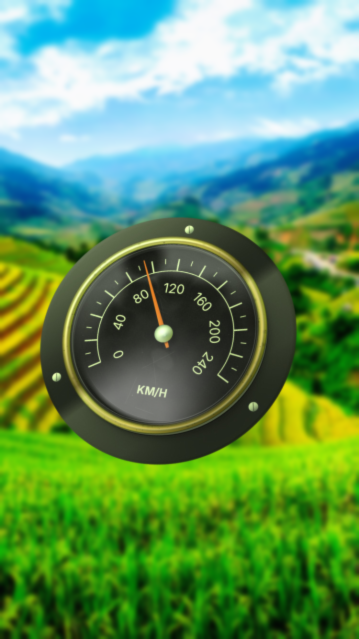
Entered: 95 km/h
